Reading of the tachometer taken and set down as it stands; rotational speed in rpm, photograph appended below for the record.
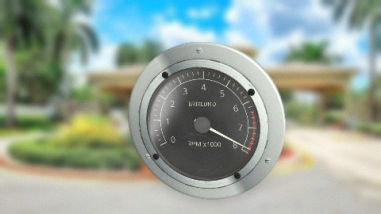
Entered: 7800 rpm
